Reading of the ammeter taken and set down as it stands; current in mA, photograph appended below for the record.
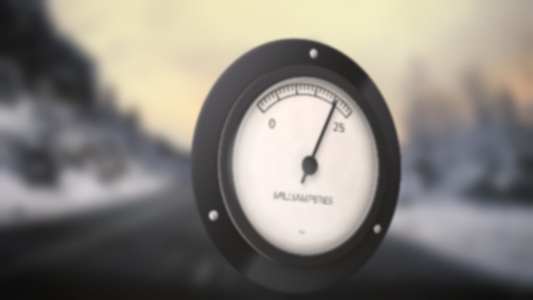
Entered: 20 mA
